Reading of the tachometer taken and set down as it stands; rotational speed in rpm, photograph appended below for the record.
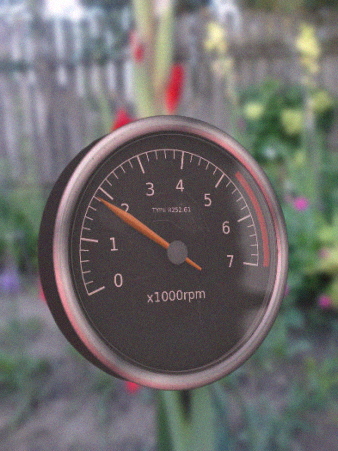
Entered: 1800 rpm
